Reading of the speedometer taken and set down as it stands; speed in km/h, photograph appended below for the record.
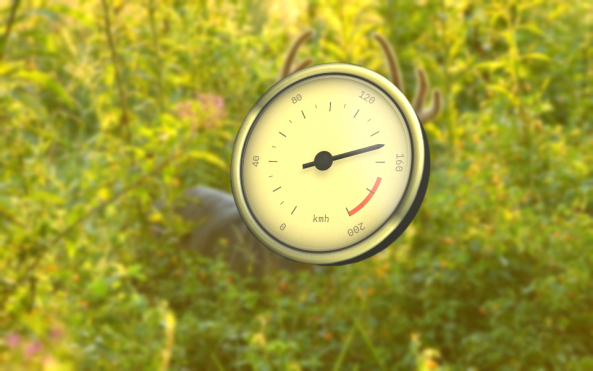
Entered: 150 km/h
